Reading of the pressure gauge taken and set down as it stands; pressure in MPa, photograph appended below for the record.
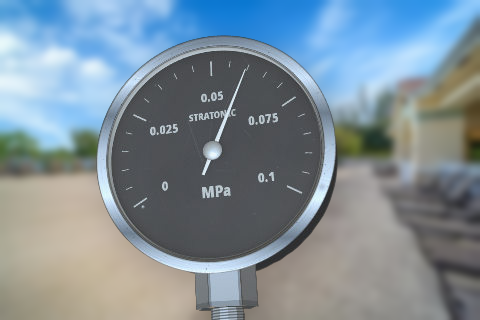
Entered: 0.06 MPa
